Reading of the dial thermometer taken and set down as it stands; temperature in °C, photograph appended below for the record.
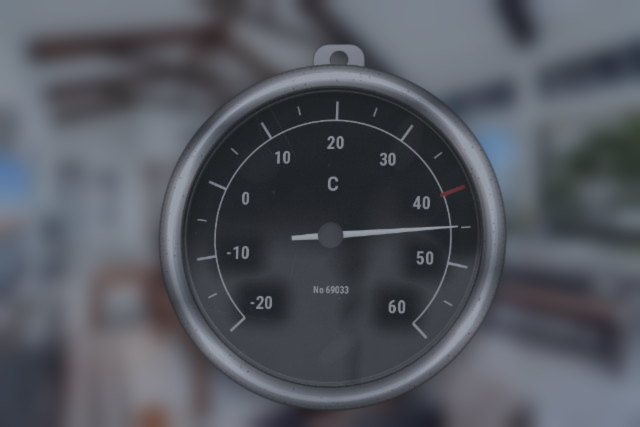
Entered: 45 °C
